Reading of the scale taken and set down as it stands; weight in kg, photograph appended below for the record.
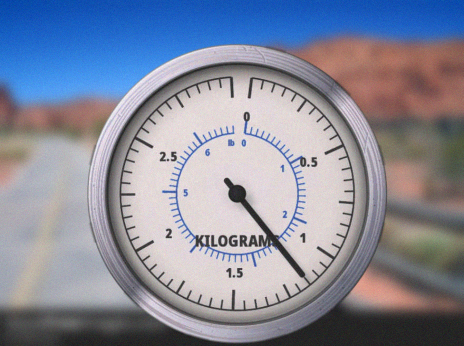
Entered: 1.15 kg
